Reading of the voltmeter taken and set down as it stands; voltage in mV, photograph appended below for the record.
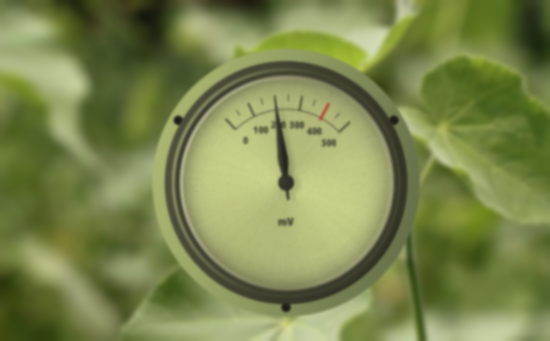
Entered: 200 mV
